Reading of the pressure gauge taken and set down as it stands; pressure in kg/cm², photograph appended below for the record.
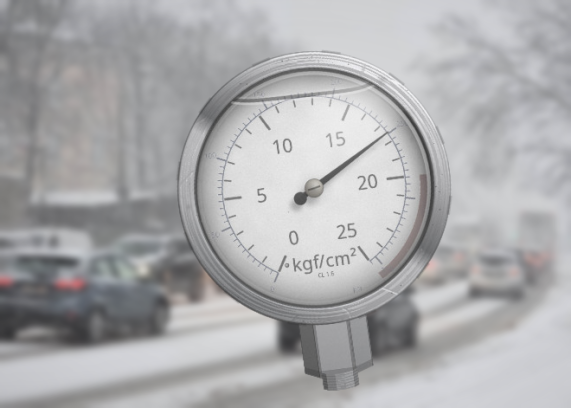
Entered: 17.5 kg/cm²
